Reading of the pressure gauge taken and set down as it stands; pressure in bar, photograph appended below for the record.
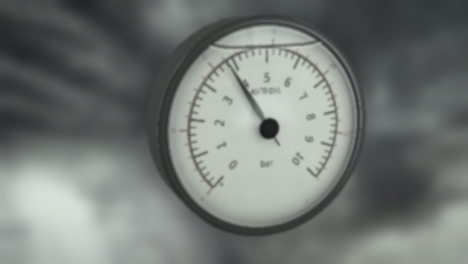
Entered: 3.8 bar
